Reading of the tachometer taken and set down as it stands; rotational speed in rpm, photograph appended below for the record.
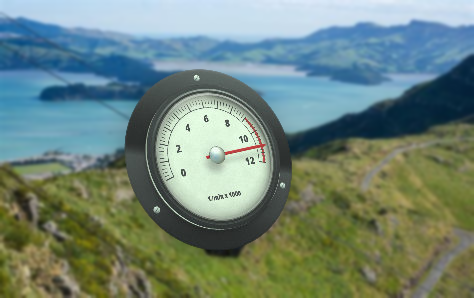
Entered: 11000 rpm
